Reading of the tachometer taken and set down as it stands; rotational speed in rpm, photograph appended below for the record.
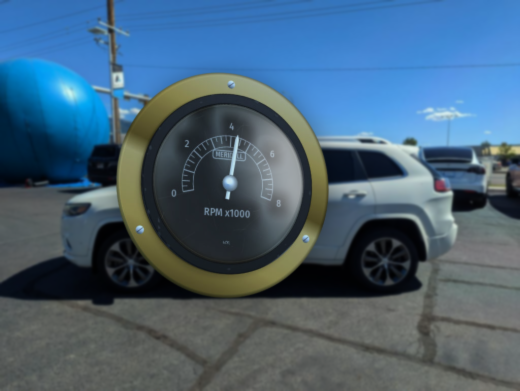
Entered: 4250 rpm
